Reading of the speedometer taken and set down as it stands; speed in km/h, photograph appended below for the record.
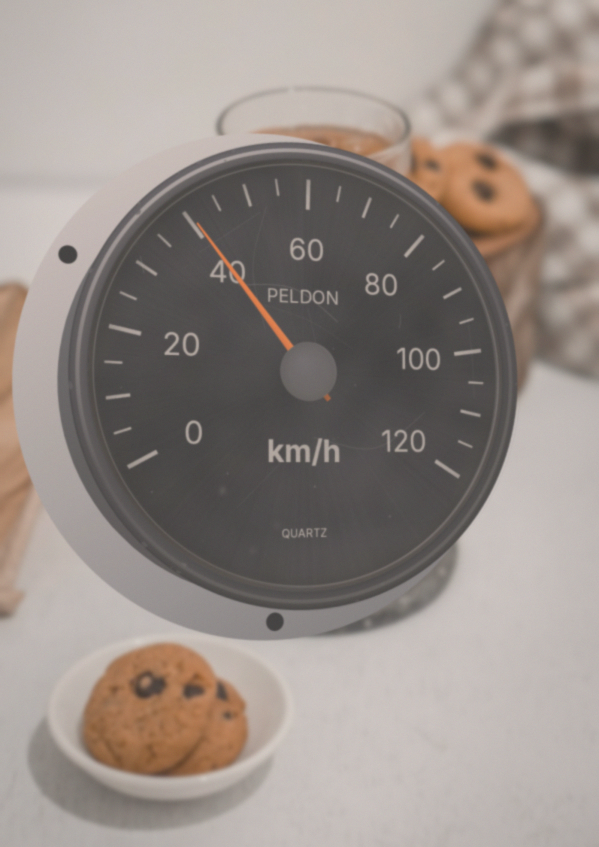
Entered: 40 km/h
